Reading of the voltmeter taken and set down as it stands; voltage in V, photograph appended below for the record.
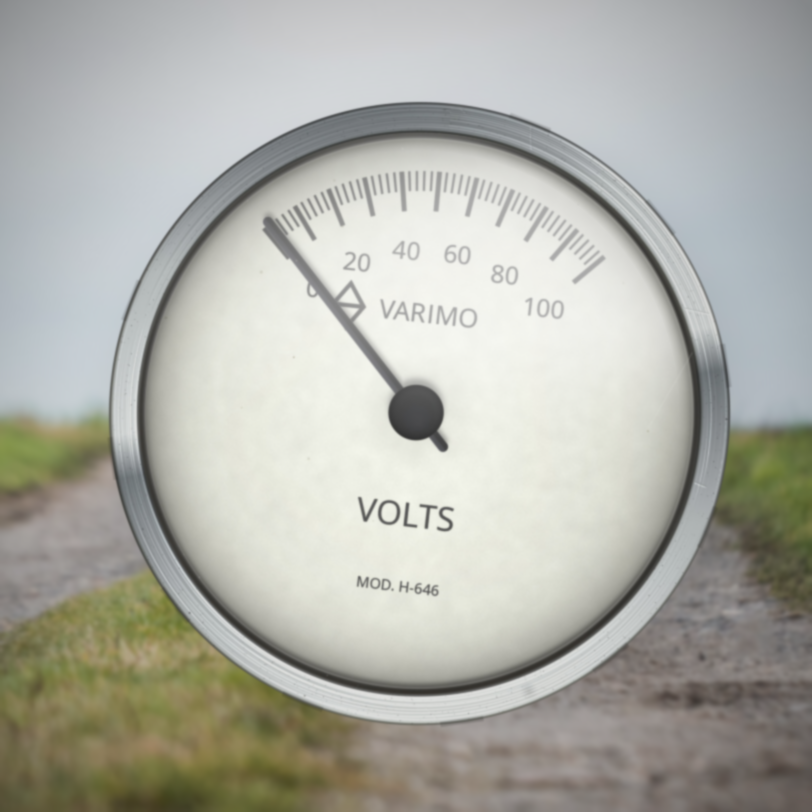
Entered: 2 V
